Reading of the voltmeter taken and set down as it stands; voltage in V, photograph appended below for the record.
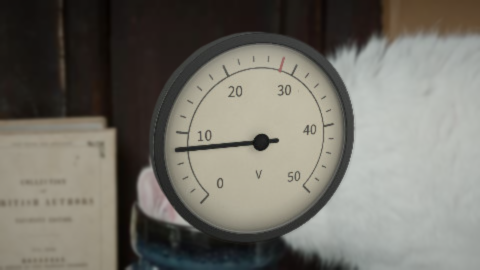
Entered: 8 V
